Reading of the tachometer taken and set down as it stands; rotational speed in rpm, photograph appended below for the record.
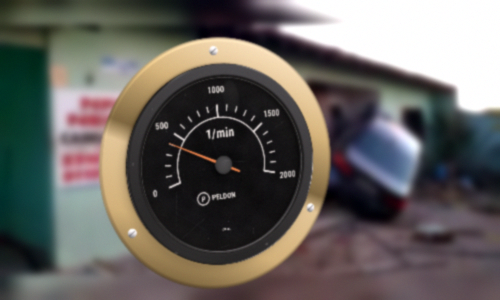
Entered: 400 rpm
